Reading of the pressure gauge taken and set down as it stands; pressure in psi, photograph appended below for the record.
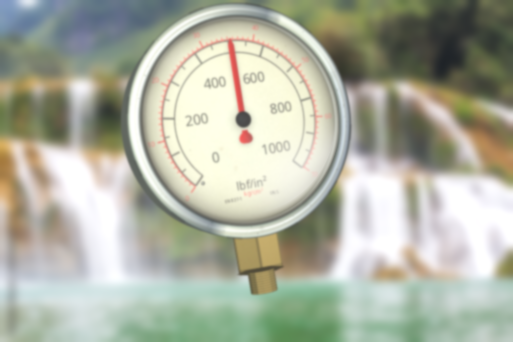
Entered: 500 psi
